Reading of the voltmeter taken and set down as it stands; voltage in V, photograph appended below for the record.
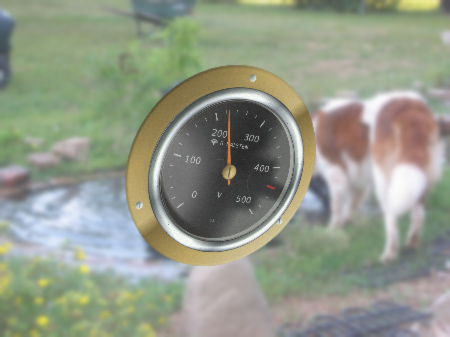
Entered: 220 V
